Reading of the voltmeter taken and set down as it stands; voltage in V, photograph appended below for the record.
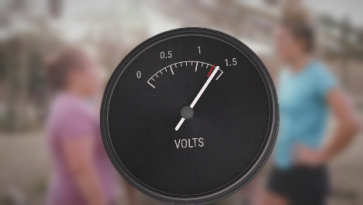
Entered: 1.4 V
